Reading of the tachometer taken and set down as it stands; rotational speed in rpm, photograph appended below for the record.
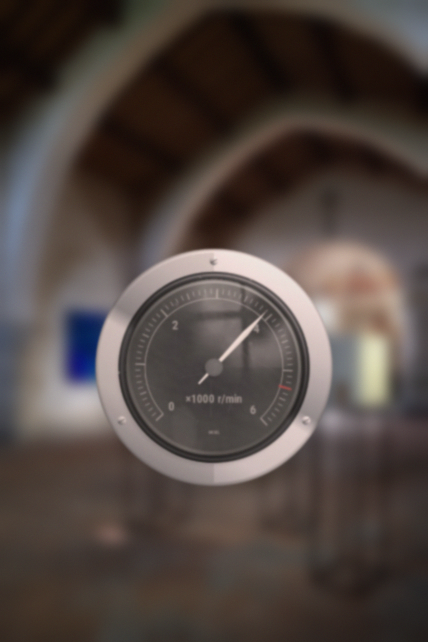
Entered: 3900 rpm
